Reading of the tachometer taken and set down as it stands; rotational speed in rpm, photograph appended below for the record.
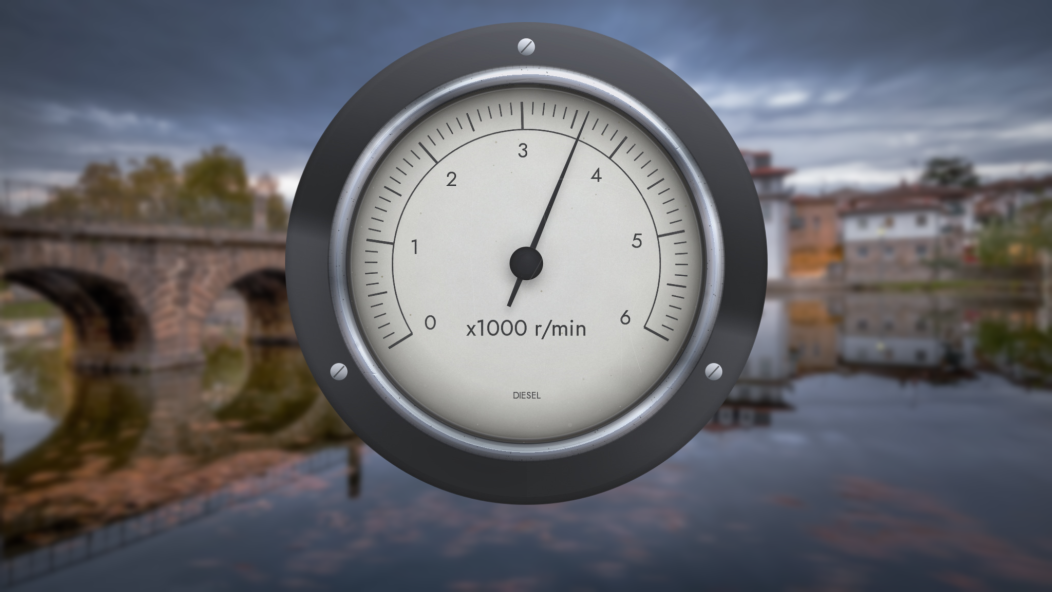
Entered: 3600 rpm
